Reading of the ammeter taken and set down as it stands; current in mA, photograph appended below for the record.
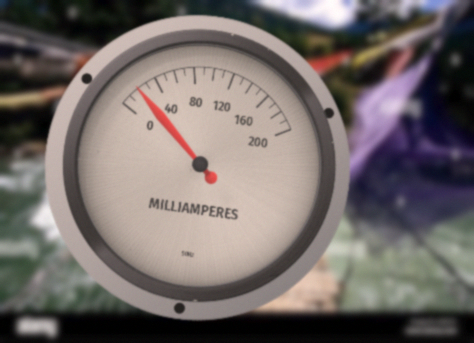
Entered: 20 mA
